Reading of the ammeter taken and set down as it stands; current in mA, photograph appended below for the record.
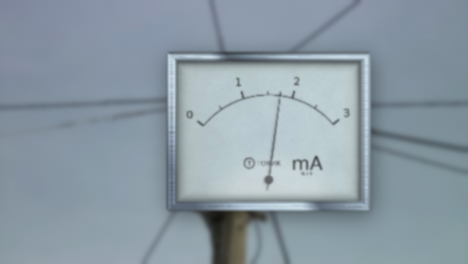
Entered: 1.75 mA
